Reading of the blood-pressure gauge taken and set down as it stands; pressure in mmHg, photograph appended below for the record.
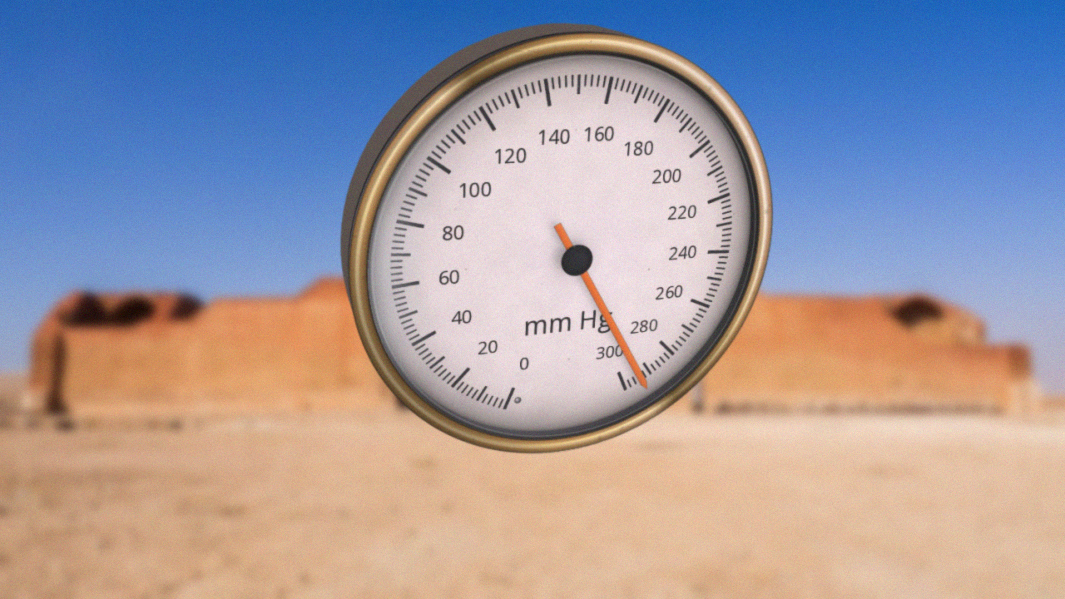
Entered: 294 mmHg
